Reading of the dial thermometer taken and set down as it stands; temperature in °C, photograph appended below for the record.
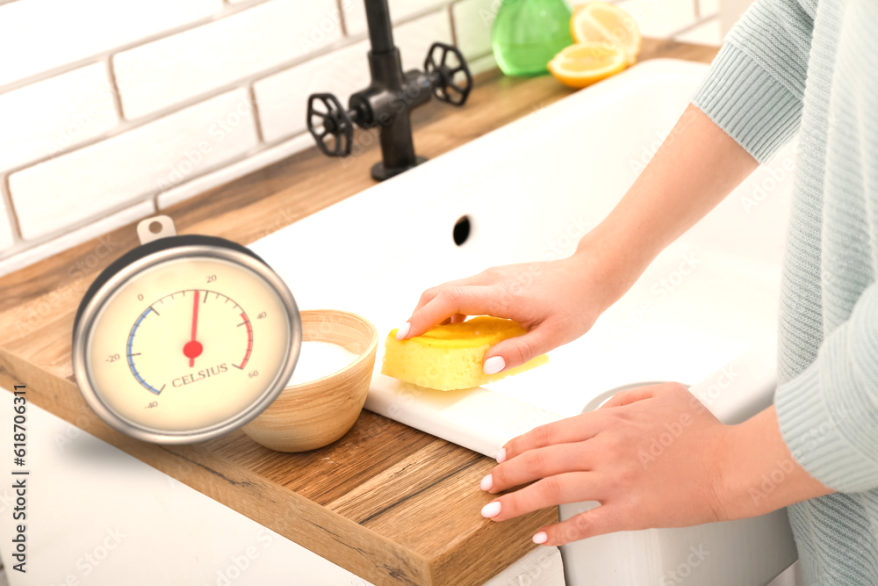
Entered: 16 °C
